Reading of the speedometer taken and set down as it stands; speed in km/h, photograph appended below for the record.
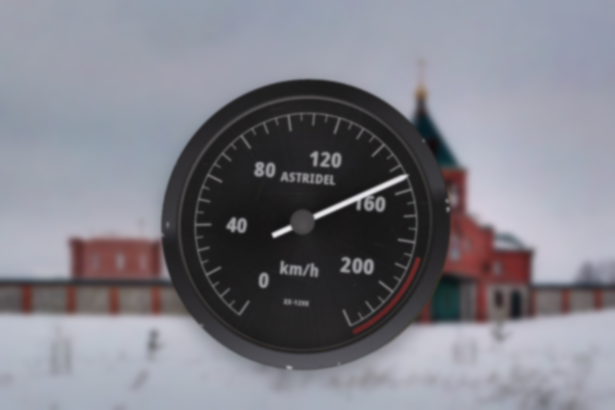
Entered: 155 km/h
